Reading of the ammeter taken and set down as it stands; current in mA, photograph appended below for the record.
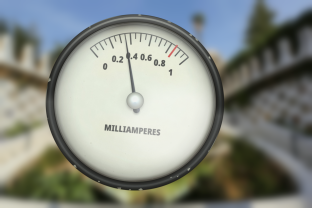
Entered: 0.35 mA
